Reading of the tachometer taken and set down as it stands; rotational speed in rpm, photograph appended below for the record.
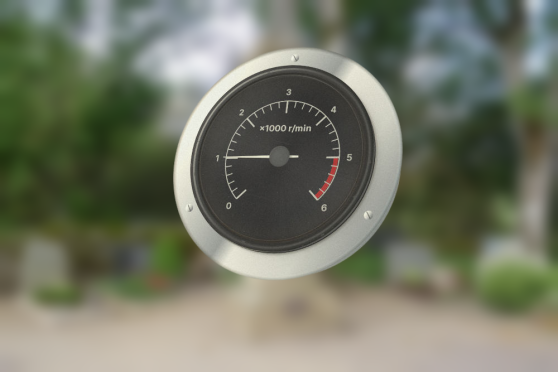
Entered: 1000 rpm
